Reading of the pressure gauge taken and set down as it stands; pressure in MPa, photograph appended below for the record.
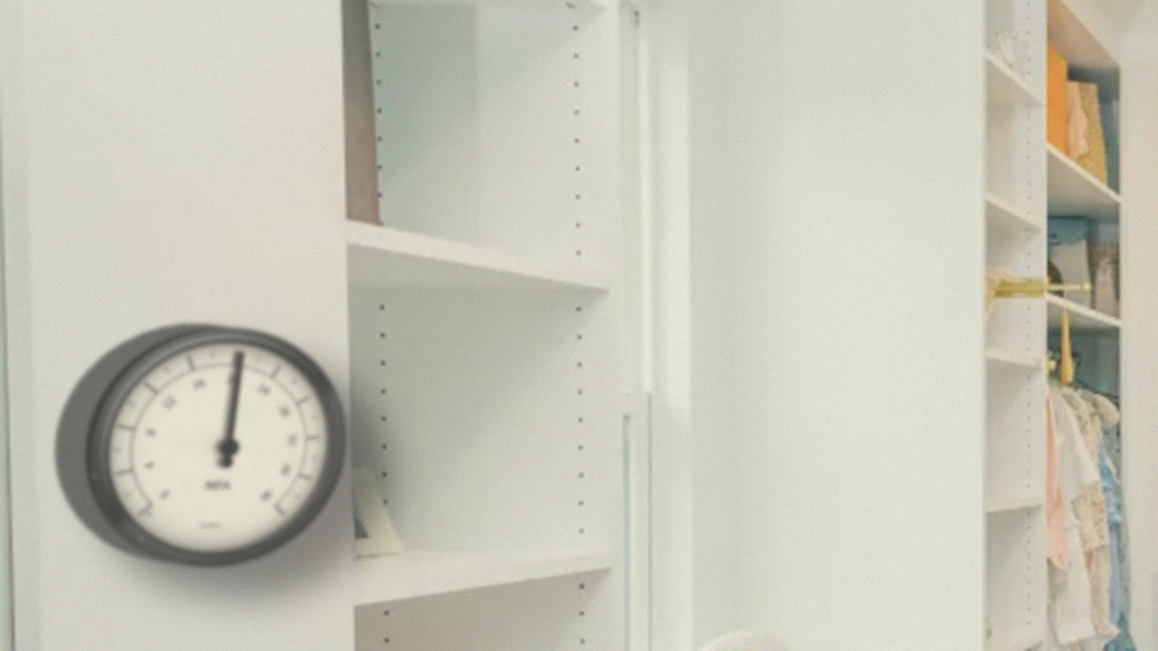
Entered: 20 MPa
